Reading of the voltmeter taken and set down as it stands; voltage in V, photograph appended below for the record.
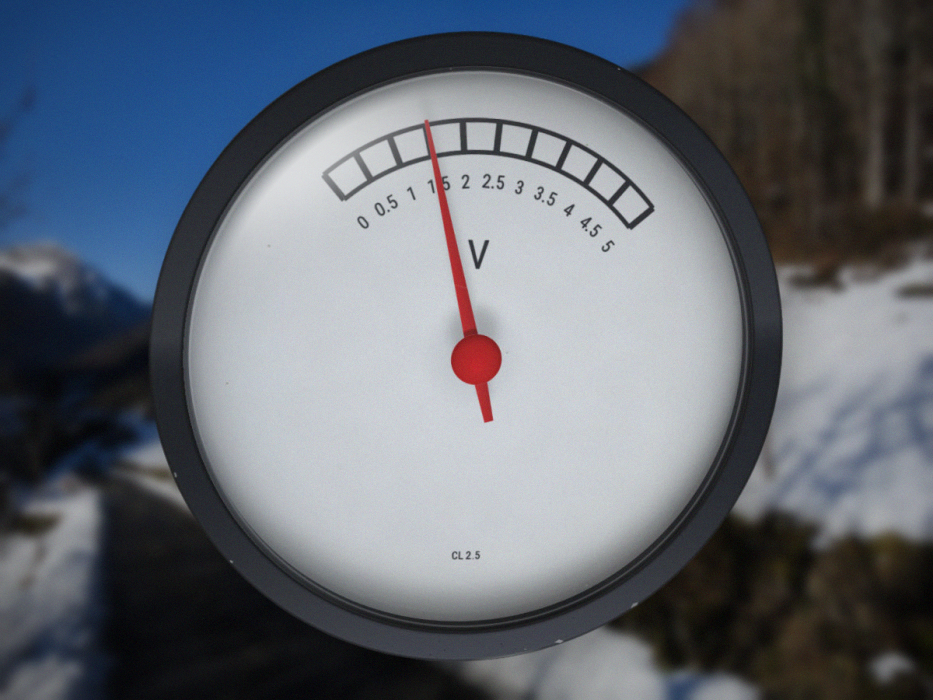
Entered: 1.5 V
